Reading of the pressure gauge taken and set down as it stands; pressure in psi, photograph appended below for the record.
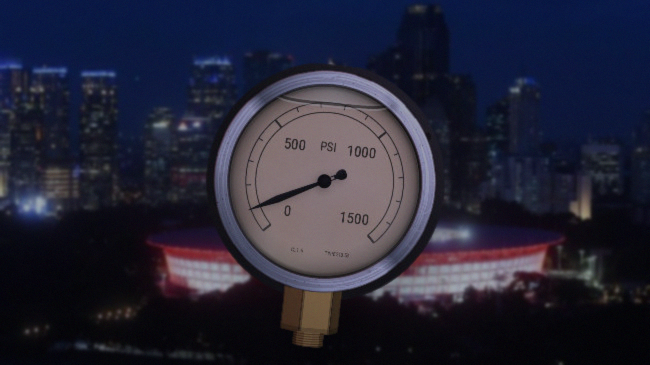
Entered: 100 psi
